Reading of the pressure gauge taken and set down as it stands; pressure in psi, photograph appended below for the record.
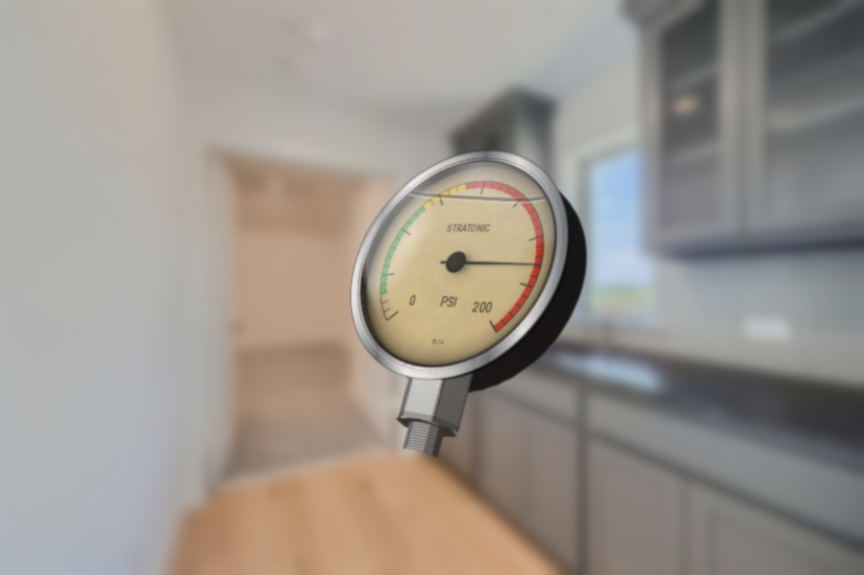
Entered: 165 psi
